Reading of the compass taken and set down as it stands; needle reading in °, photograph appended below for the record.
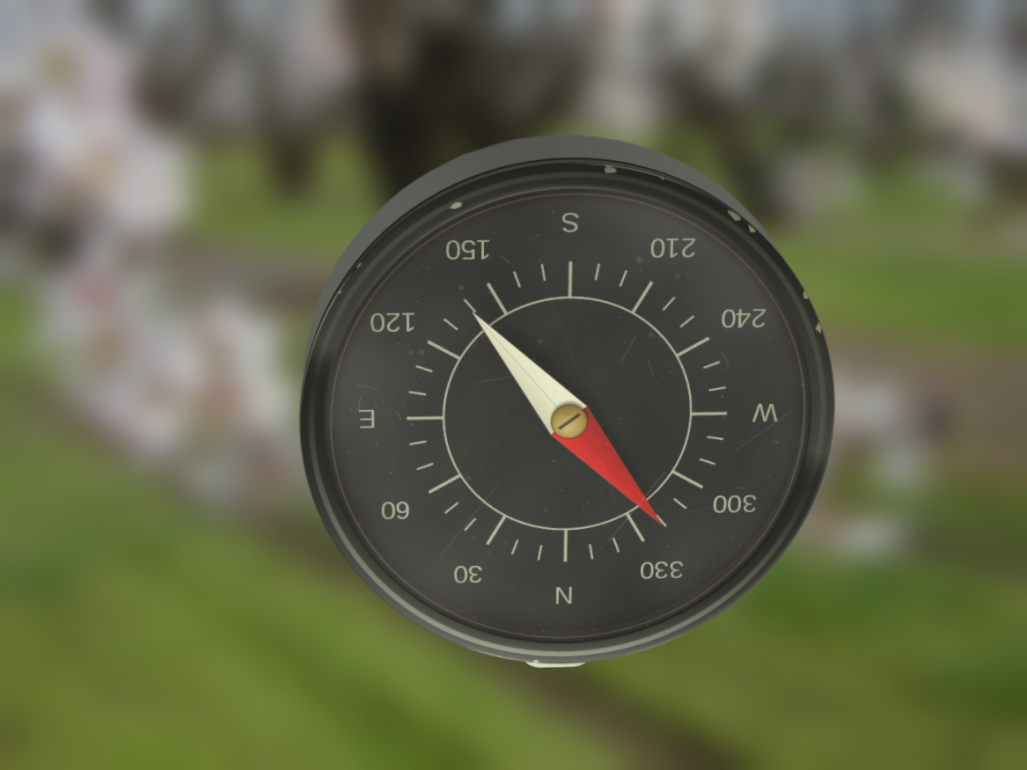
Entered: 320 °
